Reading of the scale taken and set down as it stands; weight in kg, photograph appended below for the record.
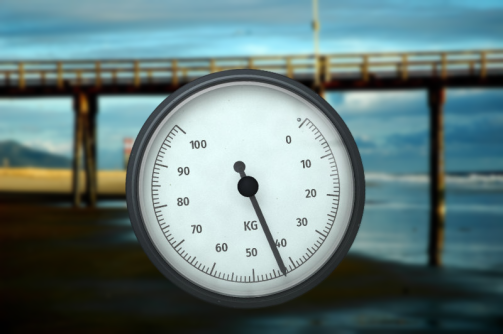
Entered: 43 kg
